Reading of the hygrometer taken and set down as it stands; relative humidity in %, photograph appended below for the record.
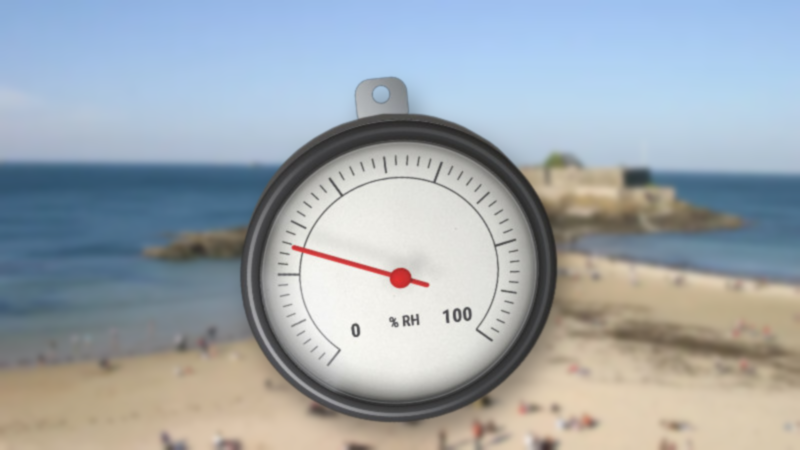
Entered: 26 %
